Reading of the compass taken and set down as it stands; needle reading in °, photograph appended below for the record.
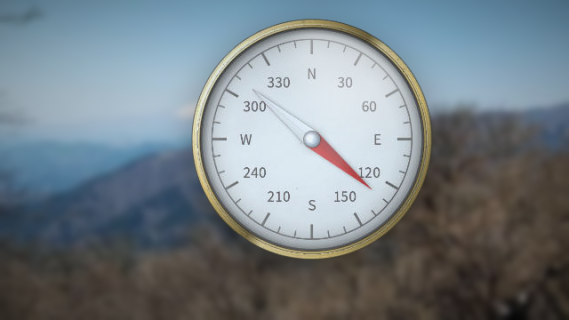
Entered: 130 °
